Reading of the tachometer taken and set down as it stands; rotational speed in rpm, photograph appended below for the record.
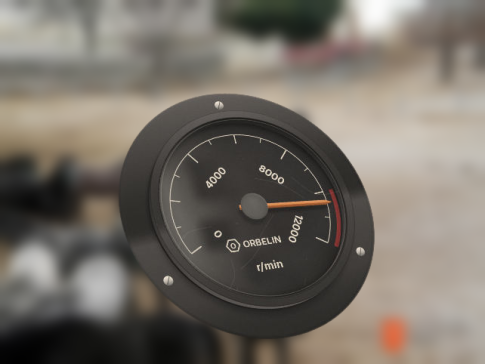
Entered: 10500 rpm
